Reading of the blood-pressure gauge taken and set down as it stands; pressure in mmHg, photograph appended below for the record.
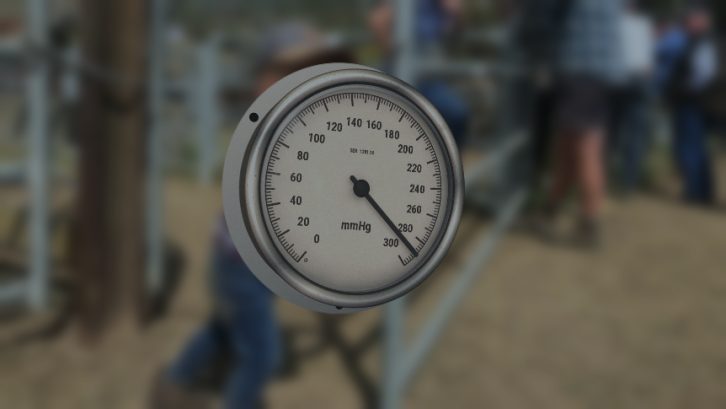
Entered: 290 mmHg
